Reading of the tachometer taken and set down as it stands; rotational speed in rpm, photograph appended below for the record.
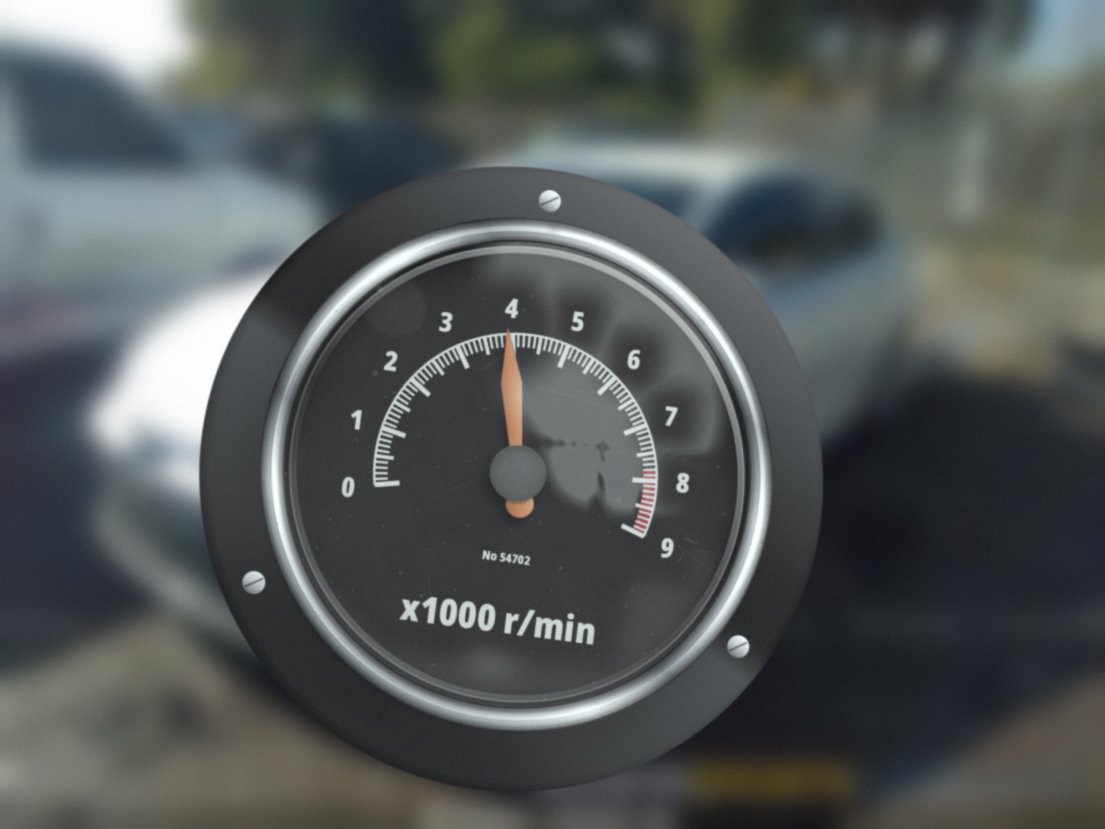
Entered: 3900 rpm
